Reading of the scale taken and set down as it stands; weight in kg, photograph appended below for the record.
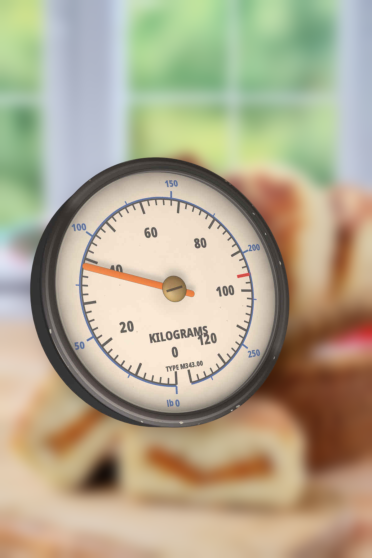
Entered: 38 kg
